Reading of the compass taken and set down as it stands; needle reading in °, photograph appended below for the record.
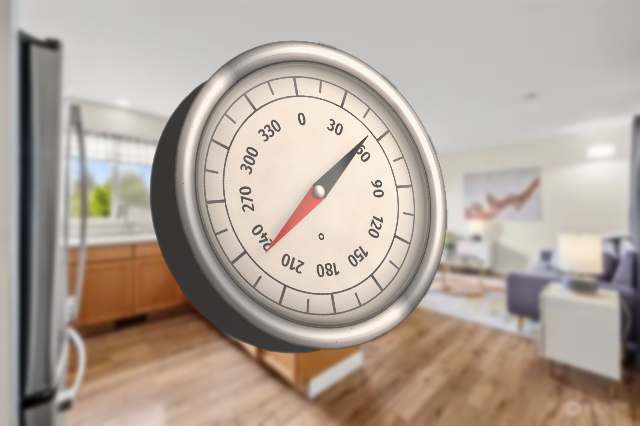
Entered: 232.5 °
